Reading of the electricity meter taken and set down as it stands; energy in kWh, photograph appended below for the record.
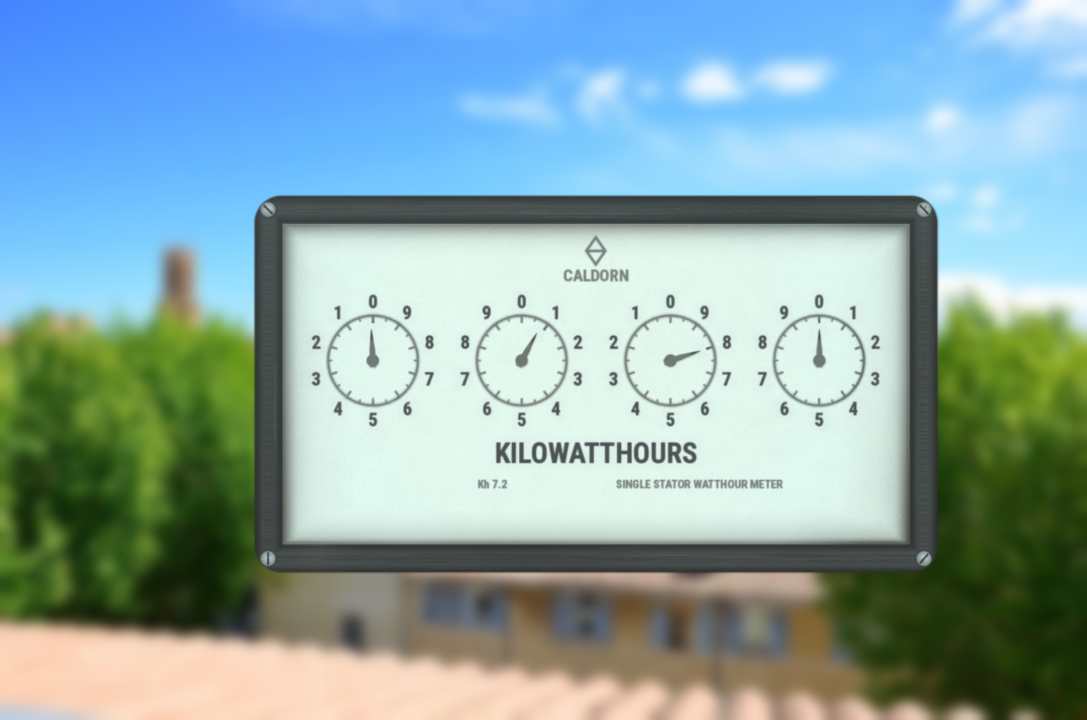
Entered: 80 kWh
